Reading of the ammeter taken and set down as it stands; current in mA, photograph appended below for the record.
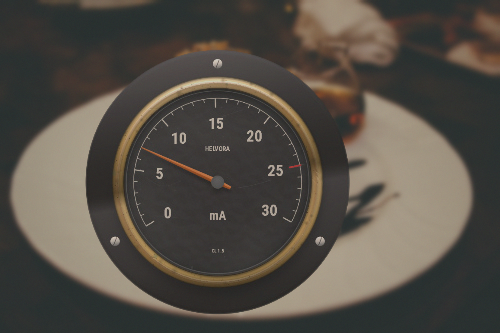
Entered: 7 mA
